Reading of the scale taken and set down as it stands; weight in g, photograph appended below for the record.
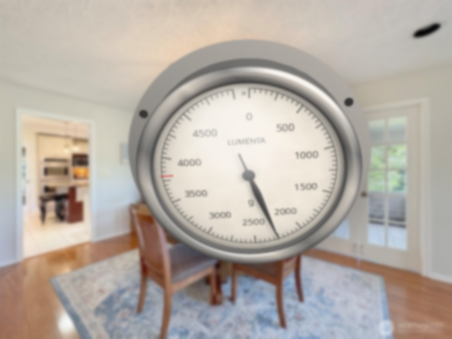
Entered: 2250 g
